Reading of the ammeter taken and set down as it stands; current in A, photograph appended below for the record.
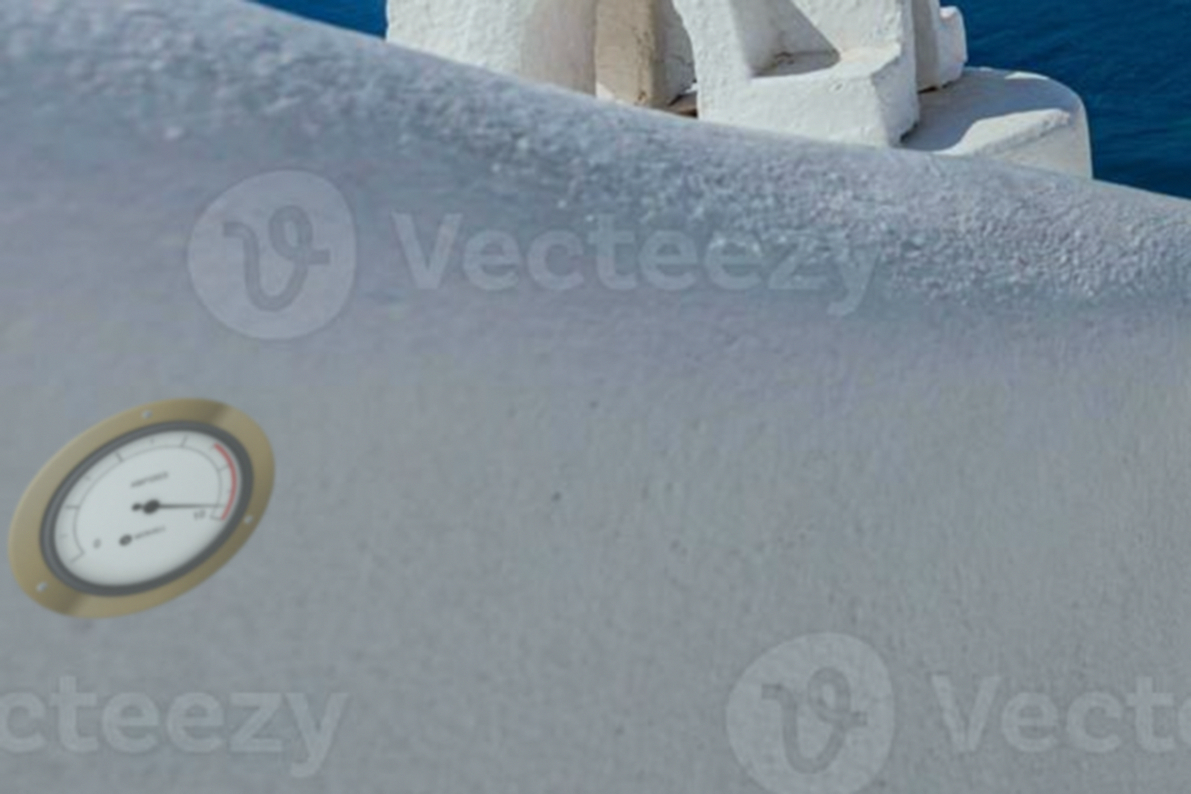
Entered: 9.5 A
